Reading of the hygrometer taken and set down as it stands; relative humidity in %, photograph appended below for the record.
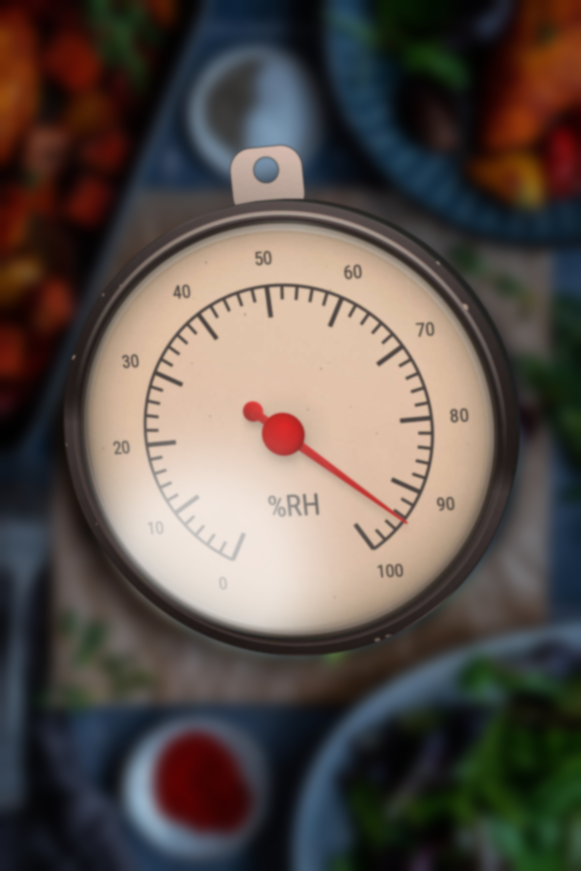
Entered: 94 %
